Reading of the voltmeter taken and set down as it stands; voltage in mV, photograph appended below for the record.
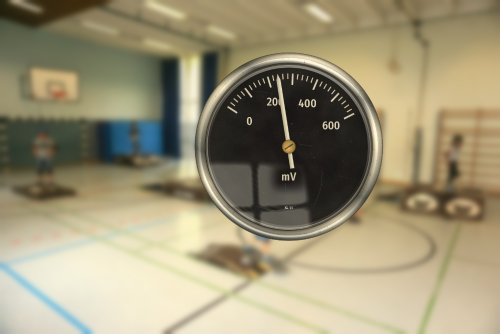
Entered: 240 mV
